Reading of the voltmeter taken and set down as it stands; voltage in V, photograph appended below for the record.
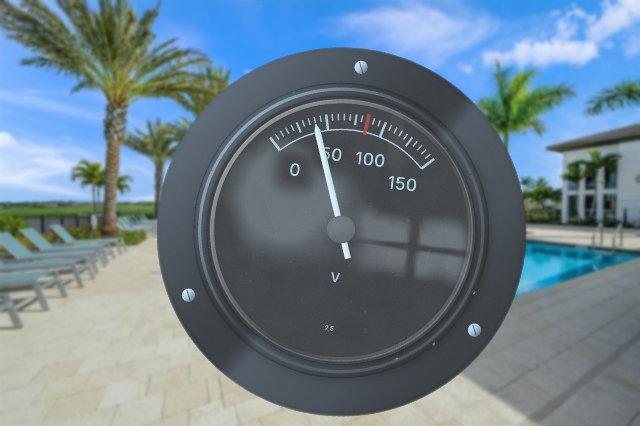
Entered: 40 V
